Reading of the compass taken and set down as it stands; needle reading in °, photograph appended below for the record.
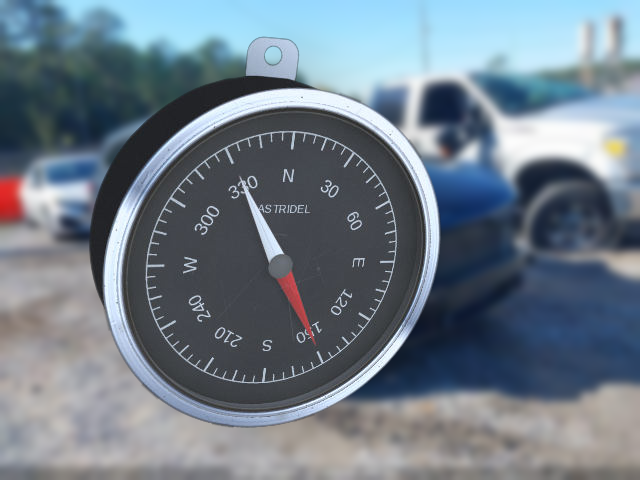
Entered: 150 °
